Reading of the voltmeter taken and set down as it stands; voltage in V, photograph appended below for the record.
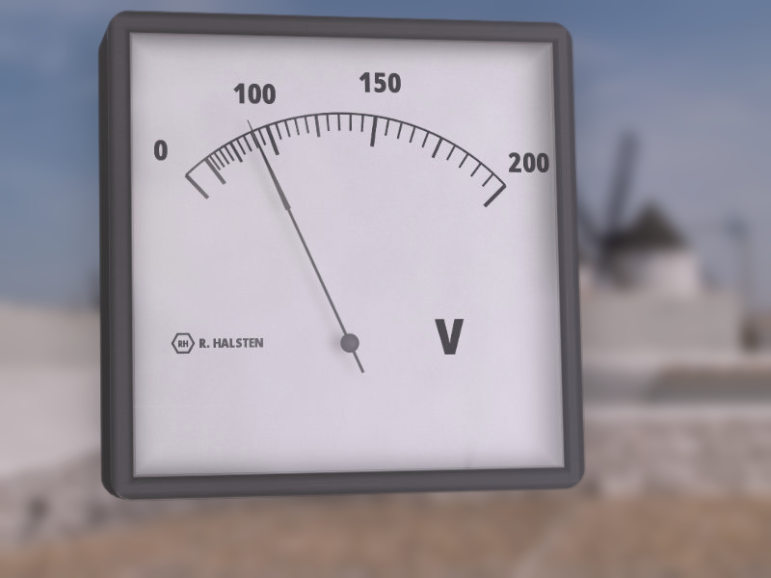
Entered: 90 V
